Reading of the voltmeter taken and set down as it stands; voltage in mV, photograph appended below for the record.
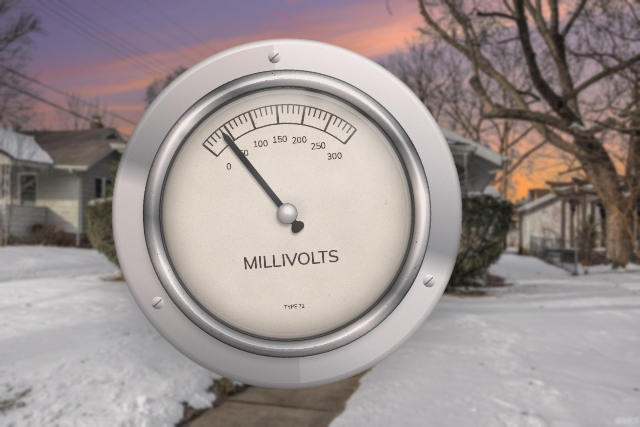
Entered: 40 mV
